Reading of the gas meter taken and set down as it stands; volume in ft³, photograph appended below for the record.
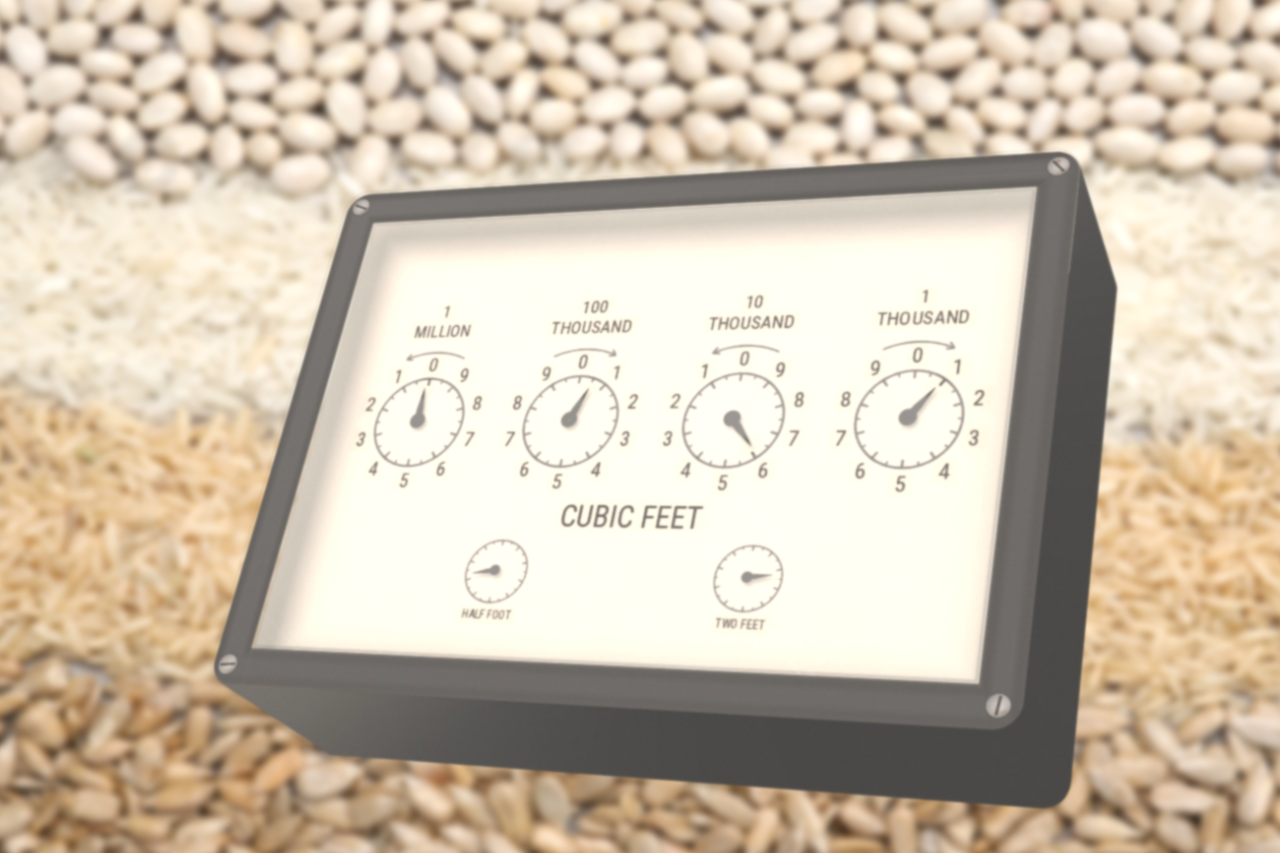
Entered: 6100 ft³
